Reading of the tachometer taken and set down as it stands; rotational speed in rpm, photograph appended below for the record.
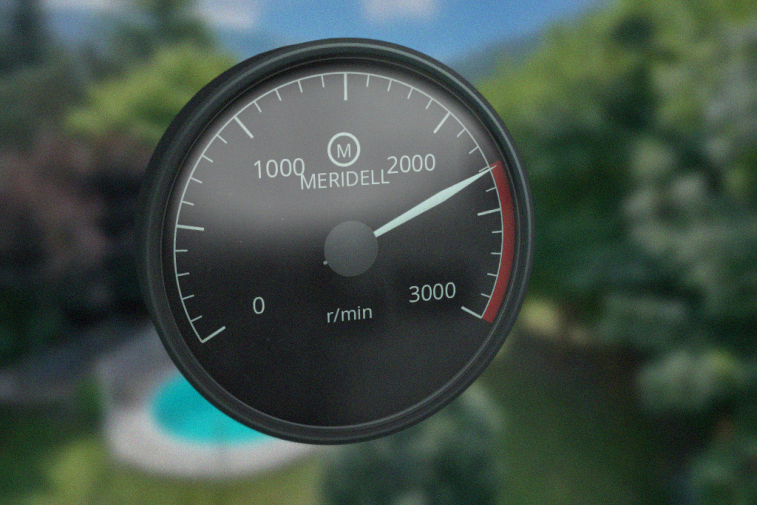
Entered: 2300 rpm
